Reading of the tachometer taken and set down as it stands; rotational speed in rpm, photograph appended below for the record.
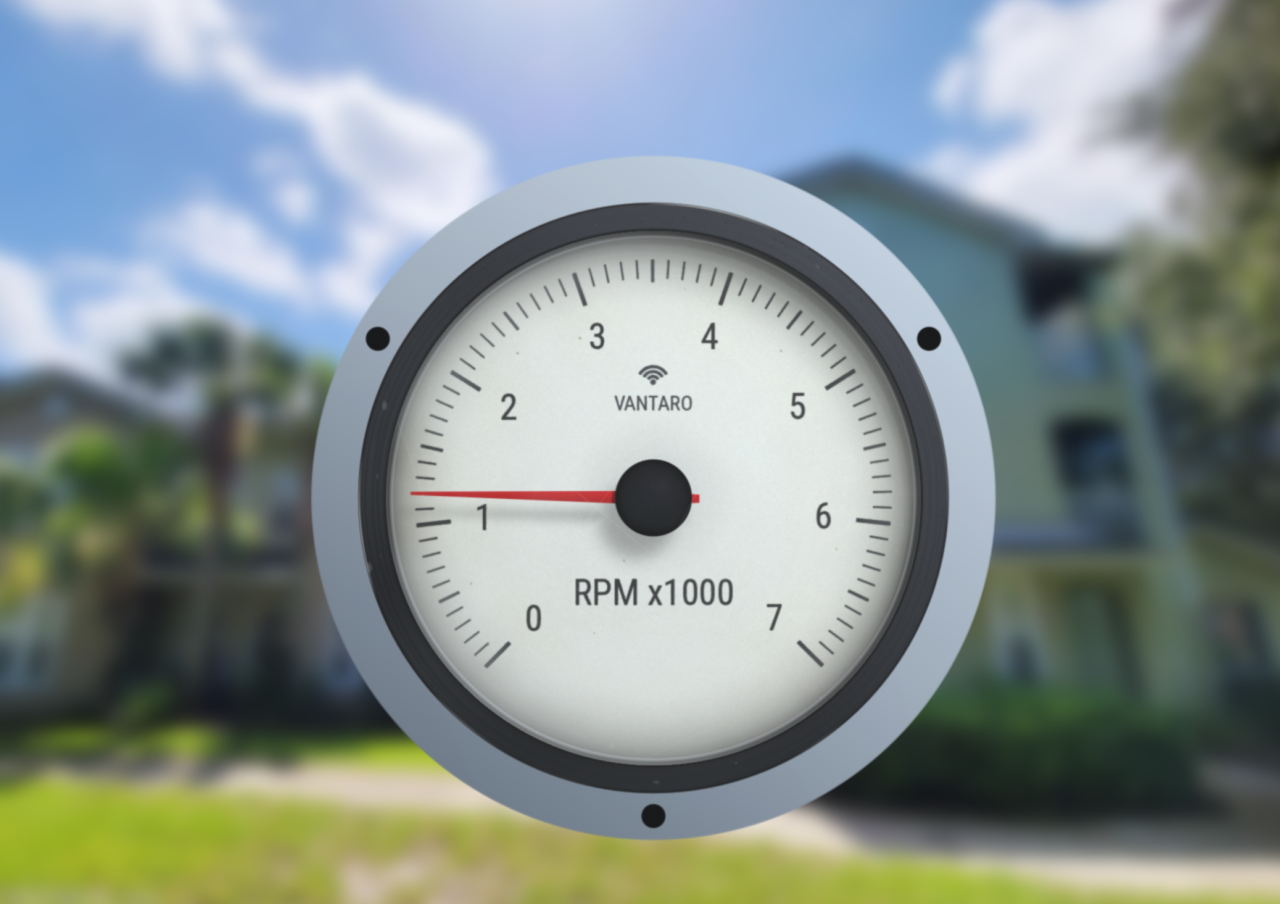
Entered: 1200 rpm
